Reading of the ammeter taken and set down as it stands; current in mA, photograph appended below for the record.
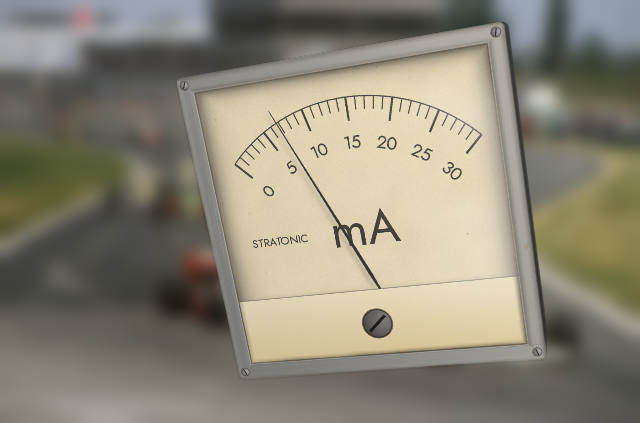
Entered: 7 mA
